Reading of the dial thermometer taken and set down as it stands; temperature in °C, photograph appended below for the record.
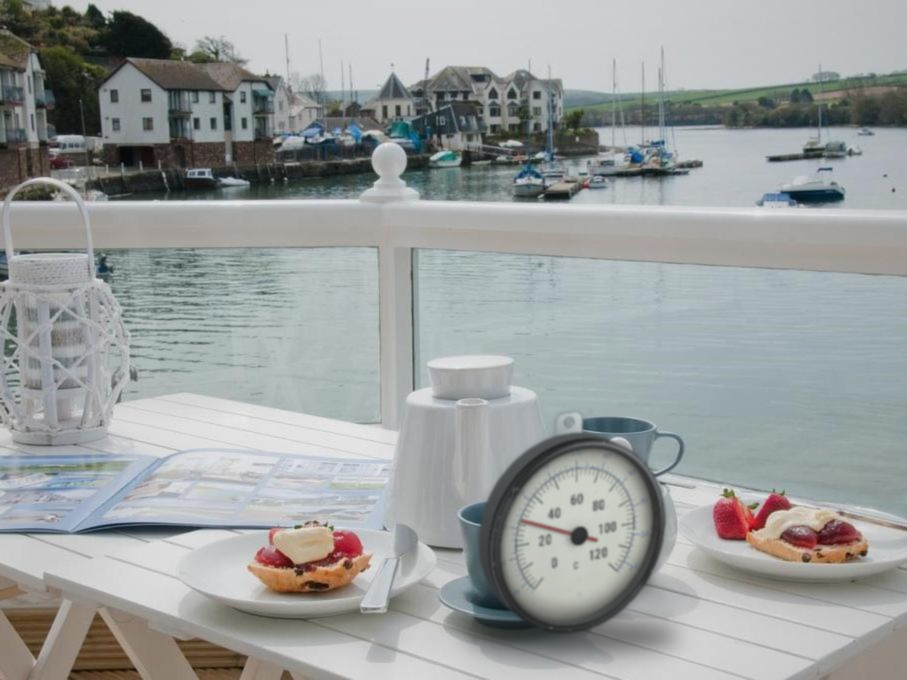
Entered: 30 °C
